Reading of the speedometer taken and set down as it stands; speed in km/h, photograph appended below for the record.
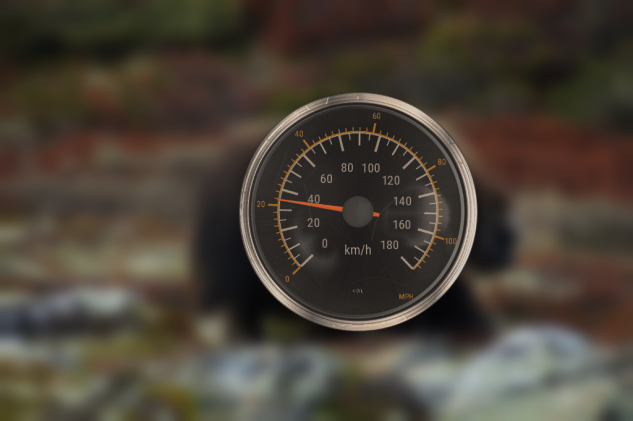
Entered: 35 km/h
